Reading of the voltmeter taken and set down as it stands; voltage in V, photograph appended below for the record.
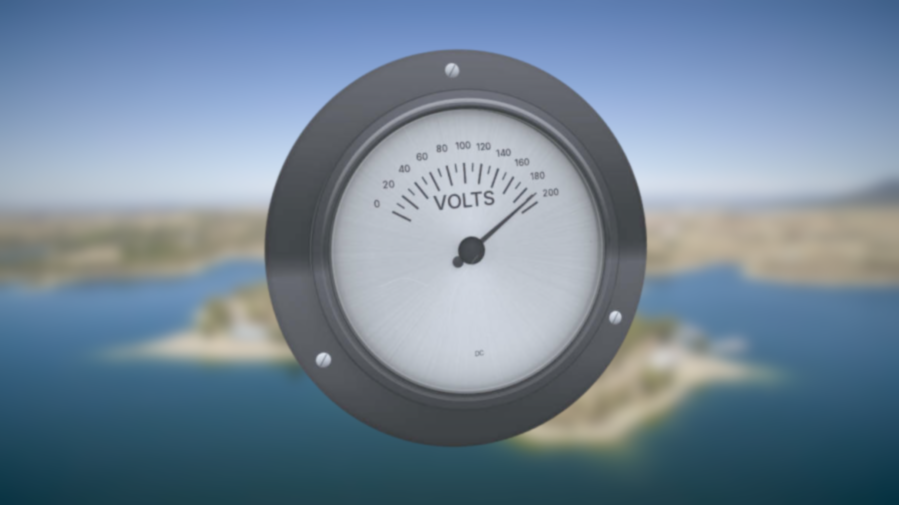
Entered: 190 V
